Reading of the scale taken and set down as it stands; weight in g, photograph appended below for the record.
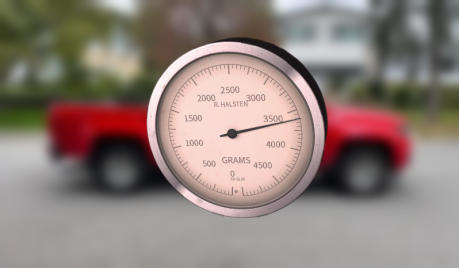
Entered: 3600 g
